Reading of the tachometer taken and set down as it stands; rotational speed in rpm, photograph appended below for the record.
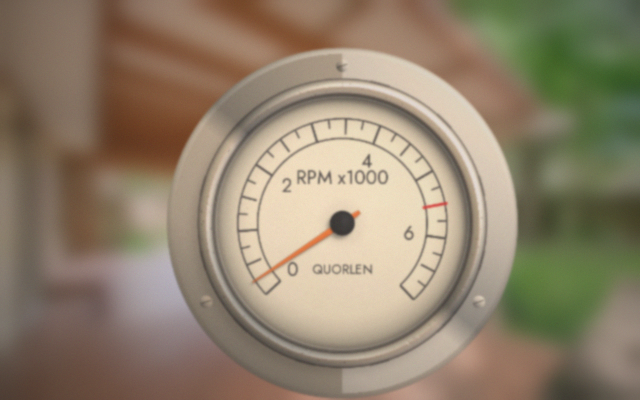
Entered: 250 rpm
